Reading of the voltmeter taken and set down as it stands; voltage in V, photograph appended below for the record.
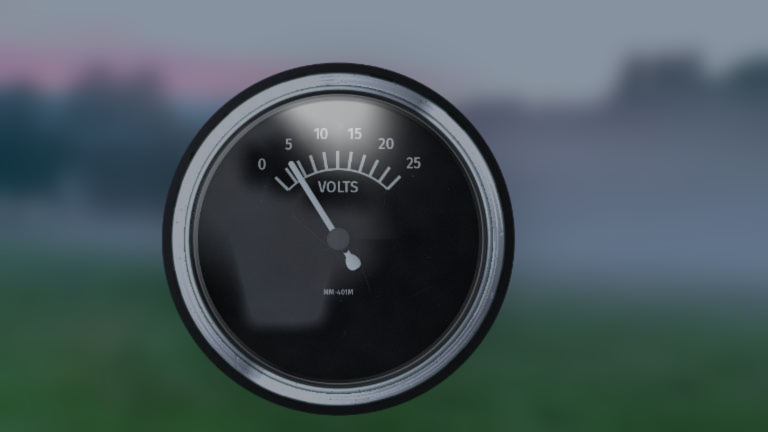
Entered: 3.75 V
